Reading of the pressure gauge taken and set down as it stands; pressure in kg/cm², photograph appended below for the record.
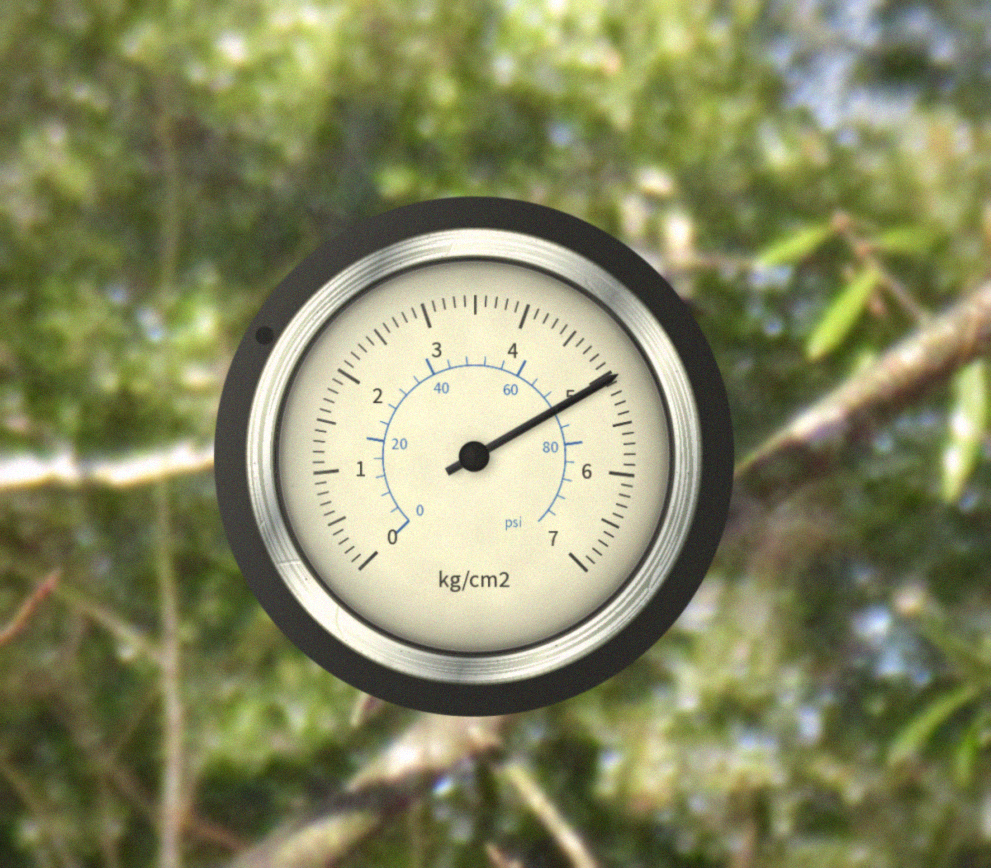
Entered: 5.05 kg/cm²
